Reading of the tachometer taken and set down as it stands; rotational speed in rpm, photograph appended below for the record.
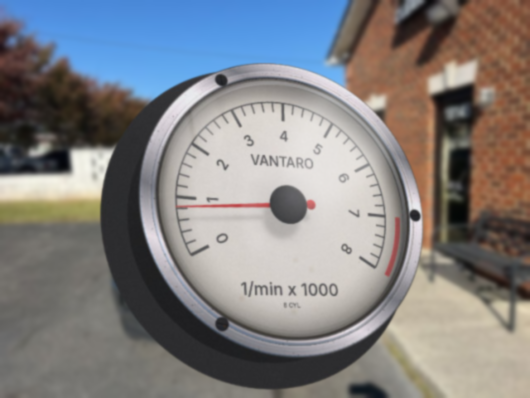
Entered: 800 rpm
